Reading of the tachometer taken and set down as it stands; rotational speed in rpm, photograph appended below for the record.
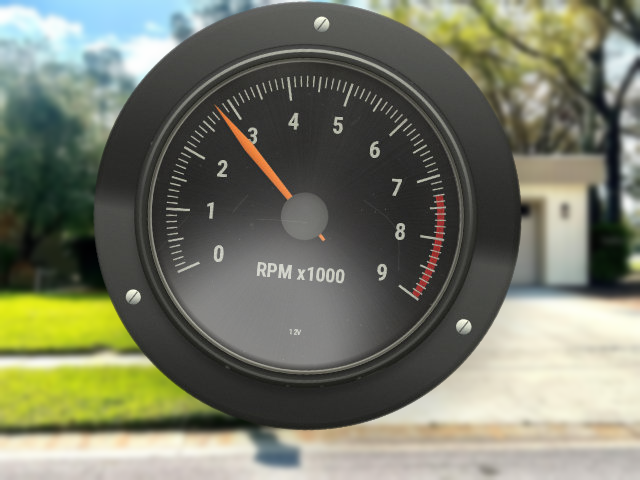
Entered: 2800 rpm
